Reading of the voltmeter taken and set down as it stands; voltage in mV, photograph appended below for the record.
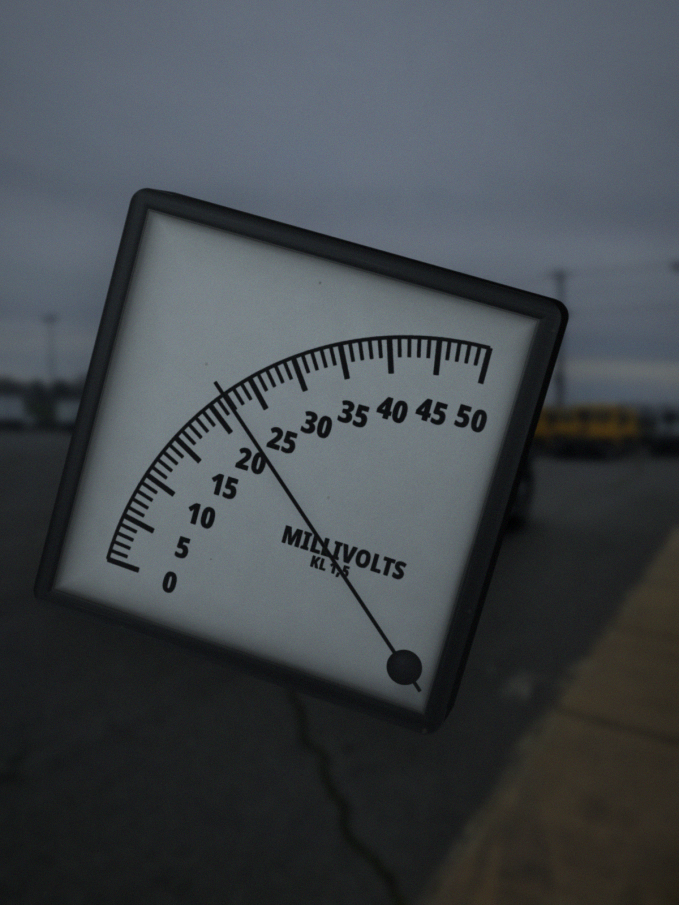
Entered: 22 mV
